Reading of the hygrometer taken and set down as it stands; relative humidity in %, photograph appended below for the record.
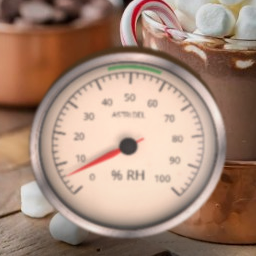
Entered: 6 %
